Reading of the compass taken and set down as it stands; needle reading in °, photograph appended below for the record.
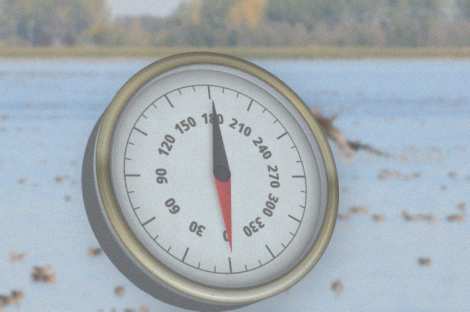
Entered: 0 °
